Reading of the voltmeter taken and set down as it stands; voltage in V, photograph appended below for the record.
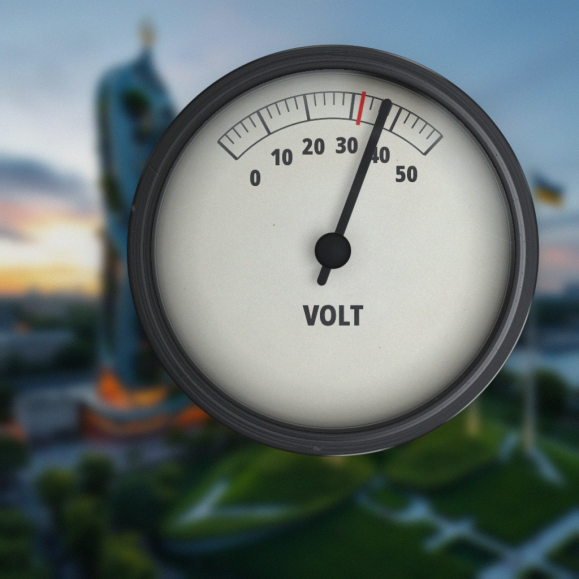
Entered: 37 V
